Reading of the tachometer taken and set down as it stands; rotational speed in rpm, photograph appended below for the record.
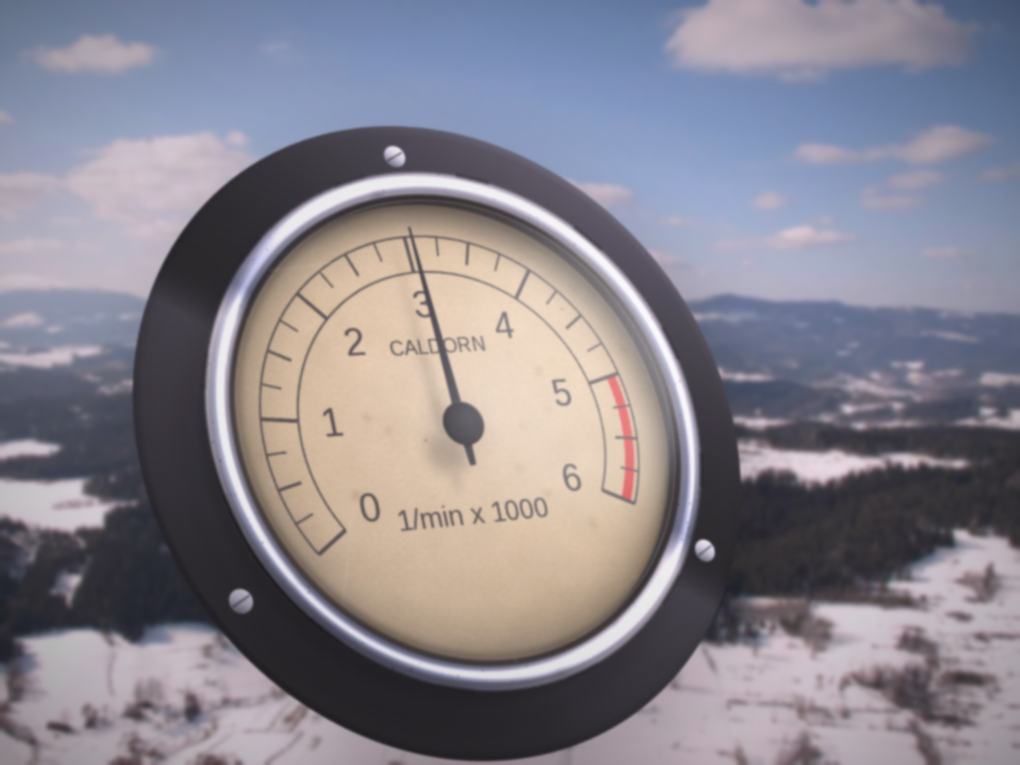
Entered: 3000 rpm
